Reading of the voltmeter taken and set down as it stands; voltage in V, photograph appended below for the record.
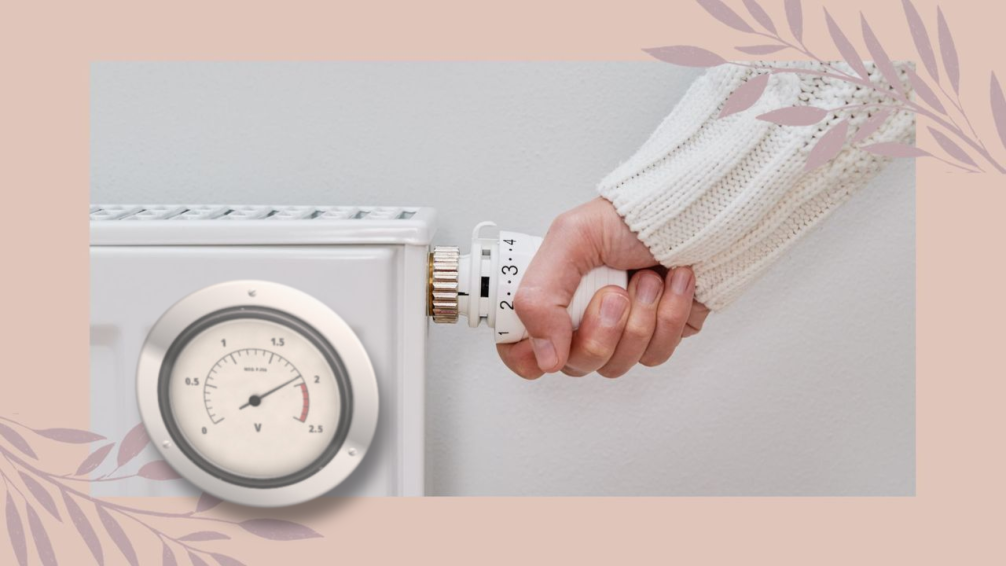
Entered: 1.9 V
